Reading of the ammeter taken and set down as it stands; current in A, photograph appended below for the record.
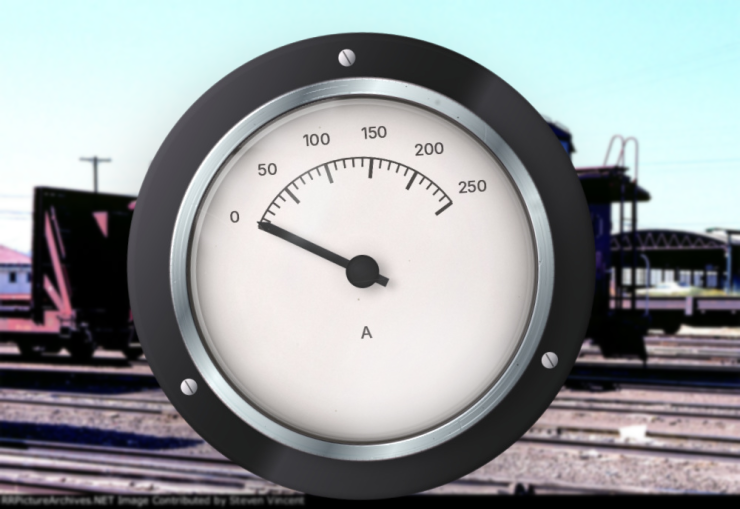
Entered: 5 A
